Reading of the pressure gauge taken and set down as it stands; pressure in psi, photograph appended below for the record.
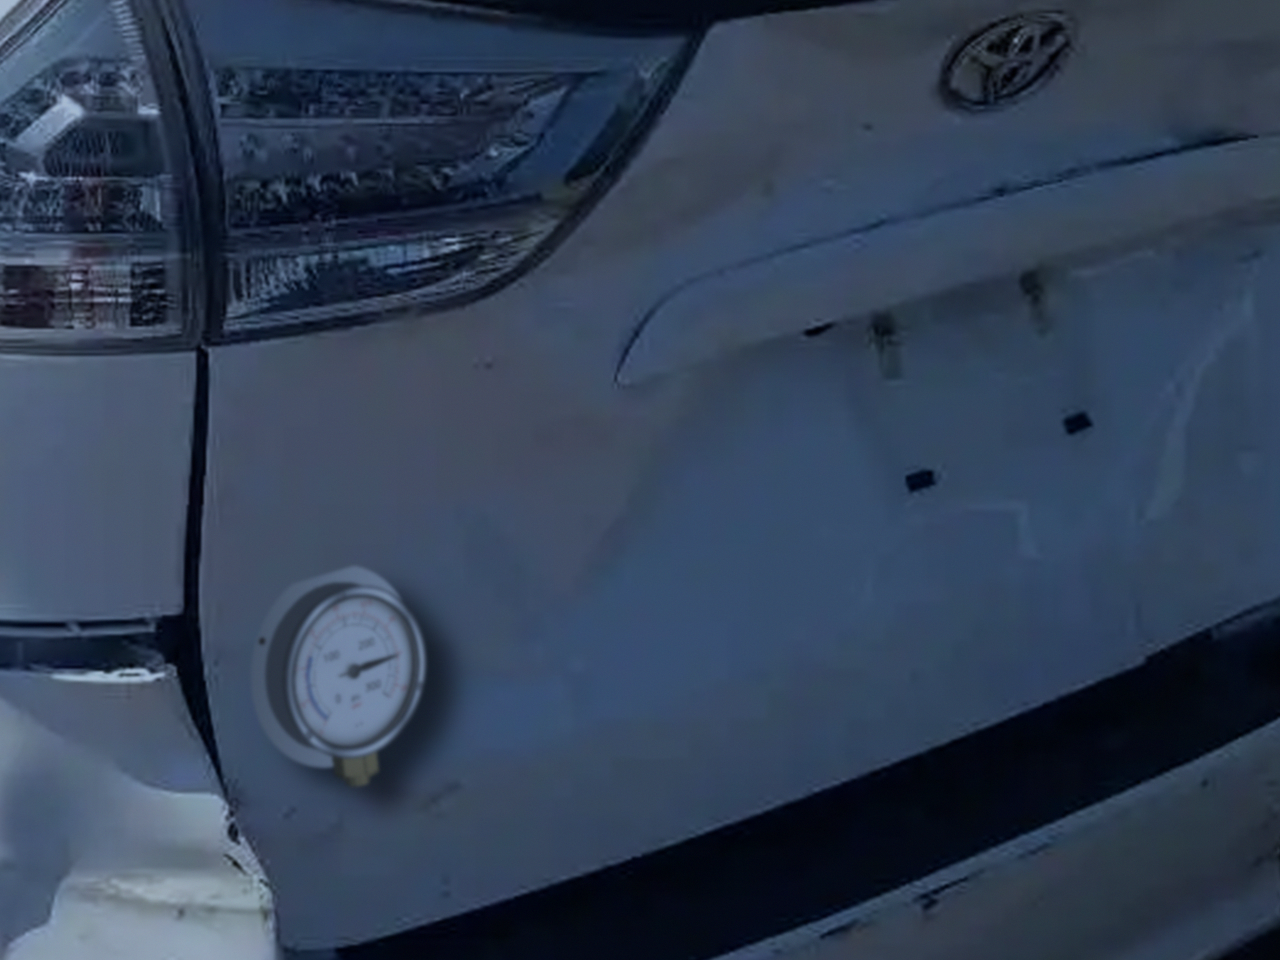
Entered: 250 psi
